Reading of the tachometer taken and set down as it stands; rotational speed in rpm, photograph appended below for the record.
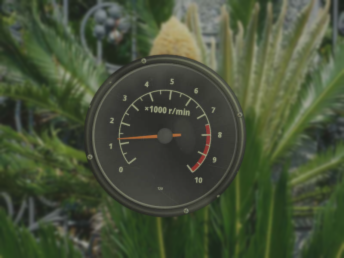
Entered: 1250 rpm
